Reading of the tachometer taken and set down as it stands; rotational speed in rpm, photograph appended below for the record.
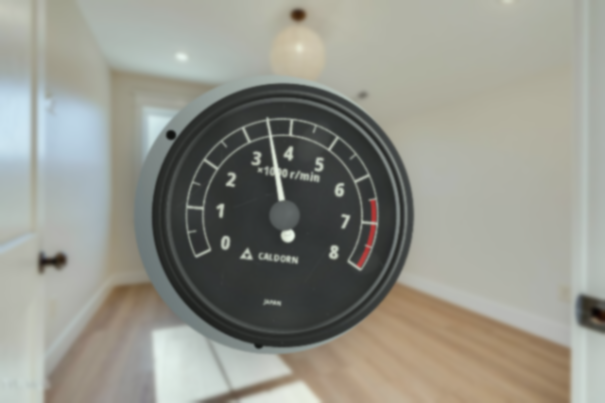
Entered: 3500 rpm
